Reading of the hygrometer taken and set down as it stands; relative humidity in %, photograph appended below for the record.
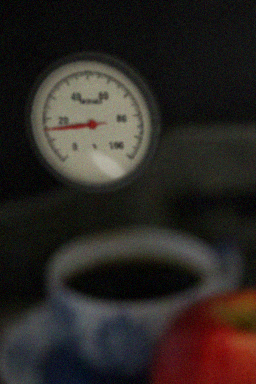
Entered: 15 %
